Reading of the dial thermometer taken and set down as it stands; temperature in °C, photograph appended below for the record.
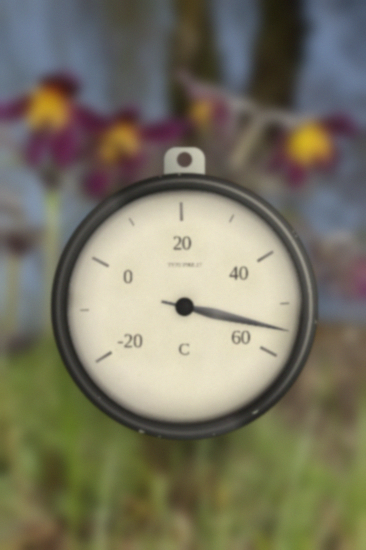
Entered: 55 °C
